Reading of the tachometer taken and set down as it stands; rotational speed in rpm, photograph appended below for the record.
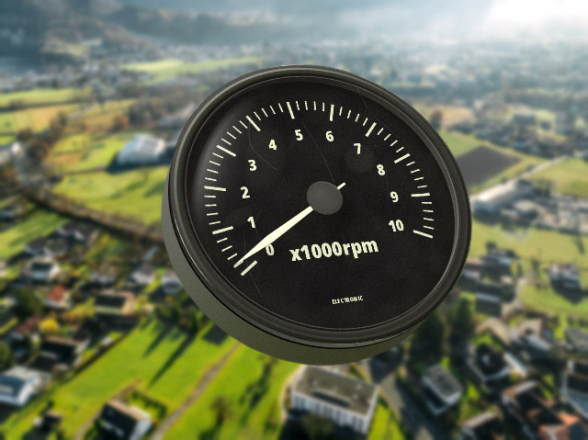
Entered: 200 rpm
